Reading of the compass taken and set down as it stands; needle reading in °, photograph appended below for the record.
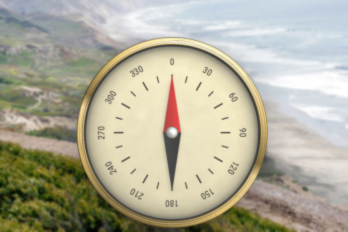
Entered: 0 °
